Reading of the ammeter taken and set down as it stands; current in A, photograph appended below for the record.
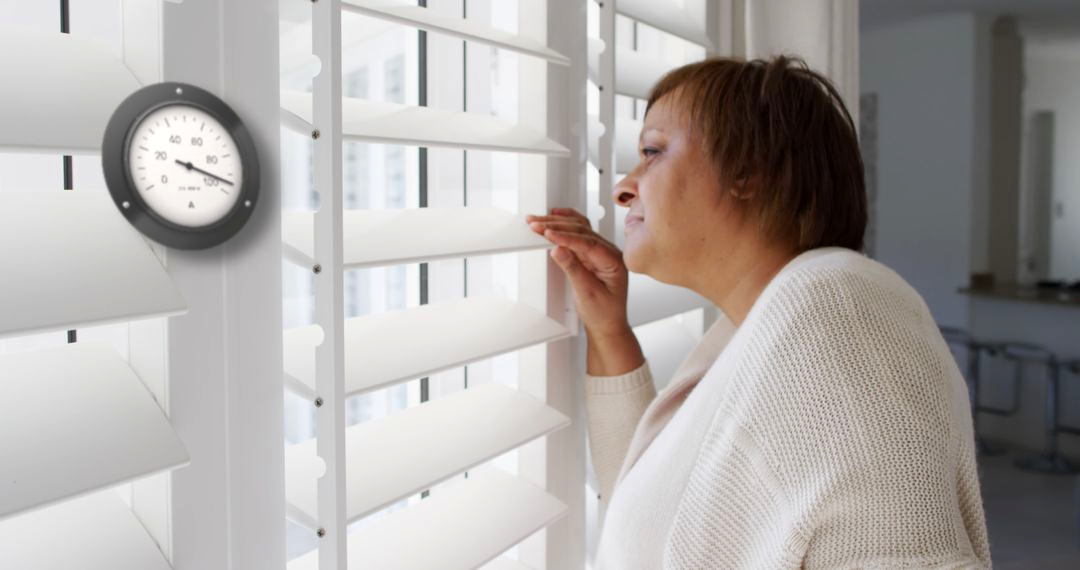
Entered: 95 A
